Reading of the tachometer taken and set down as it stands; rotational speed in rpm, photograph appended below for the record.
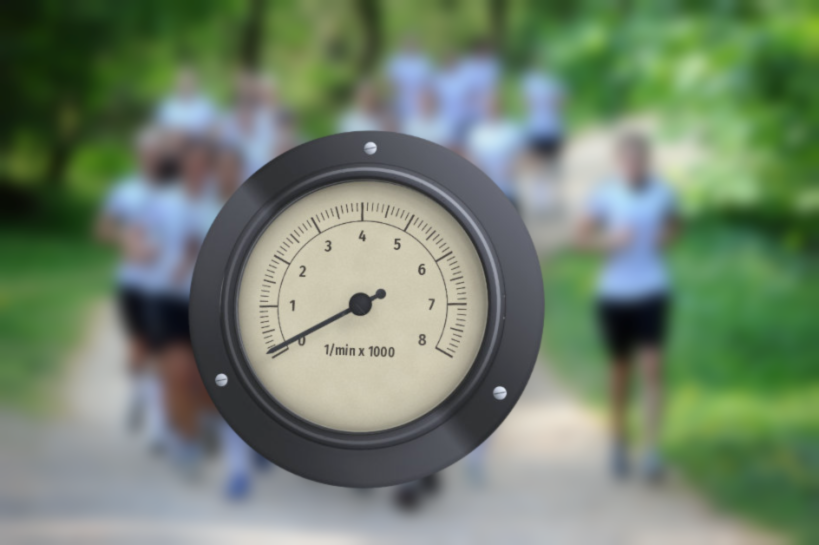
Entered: 100 rpm
